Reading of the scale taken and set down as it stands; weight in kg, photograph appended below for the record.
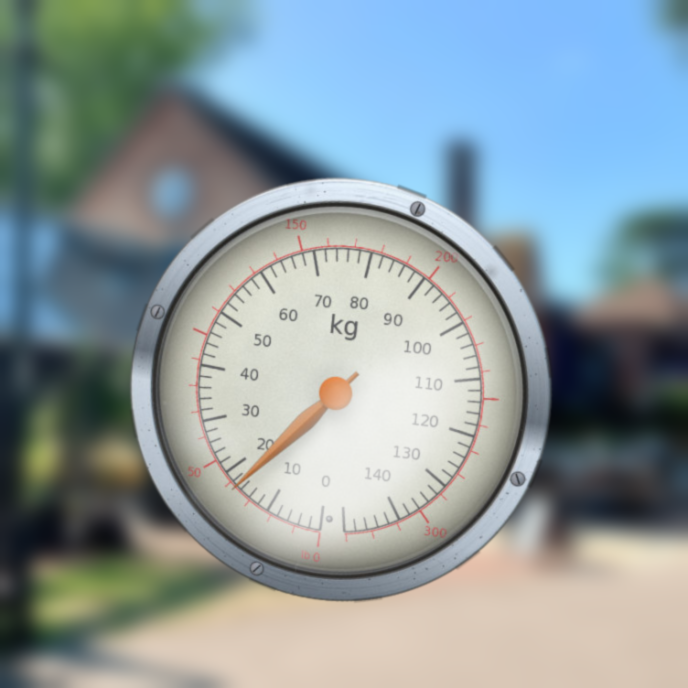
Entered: 17 kg
